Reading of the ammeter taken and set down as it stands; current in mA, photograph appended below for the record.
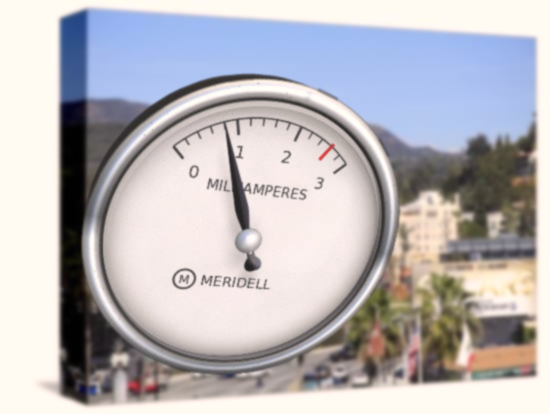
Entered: 0.8 mA
